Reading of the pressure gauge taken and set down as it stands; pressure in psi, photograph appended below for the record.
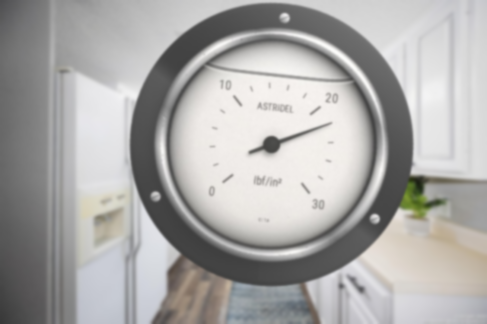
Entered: 22 psi
